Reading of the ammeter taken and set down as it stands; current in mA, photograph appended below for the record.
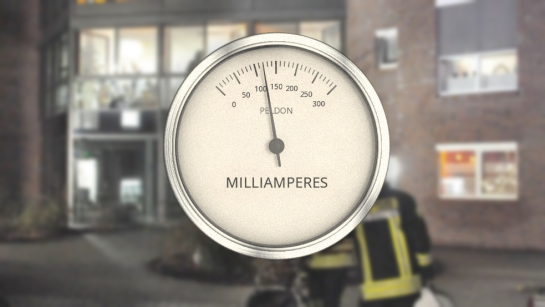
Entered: 120 mA
